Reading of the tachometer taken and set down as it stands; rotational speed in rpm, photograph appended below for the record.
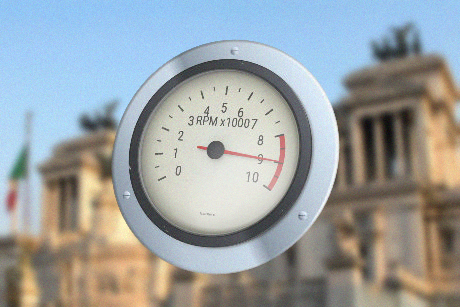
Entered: 9000 rpm
